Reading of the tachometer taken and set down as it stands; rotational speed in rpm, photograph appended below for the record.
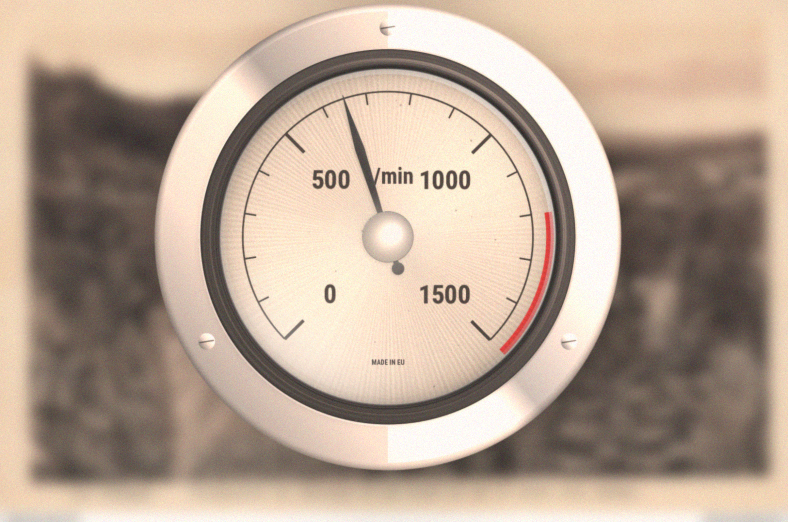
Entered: 650 rpm
